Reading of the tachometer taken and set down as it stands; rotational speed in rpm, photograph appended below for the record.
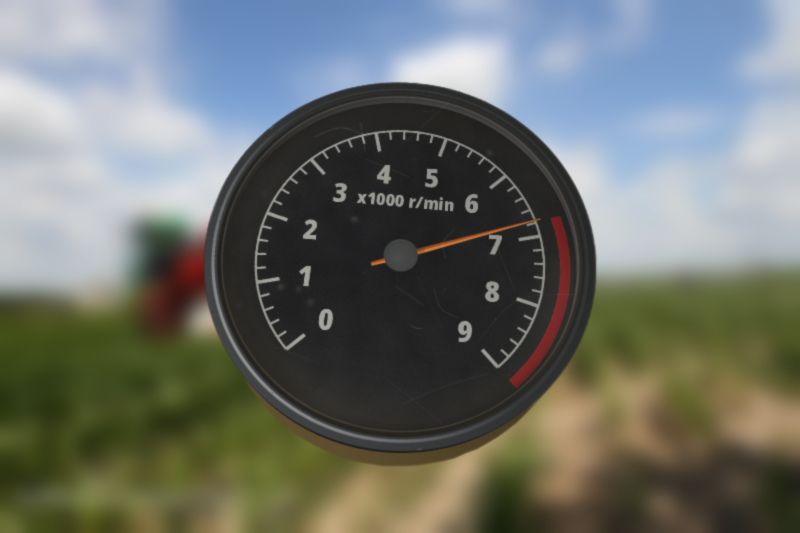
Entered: 6800 rpm
